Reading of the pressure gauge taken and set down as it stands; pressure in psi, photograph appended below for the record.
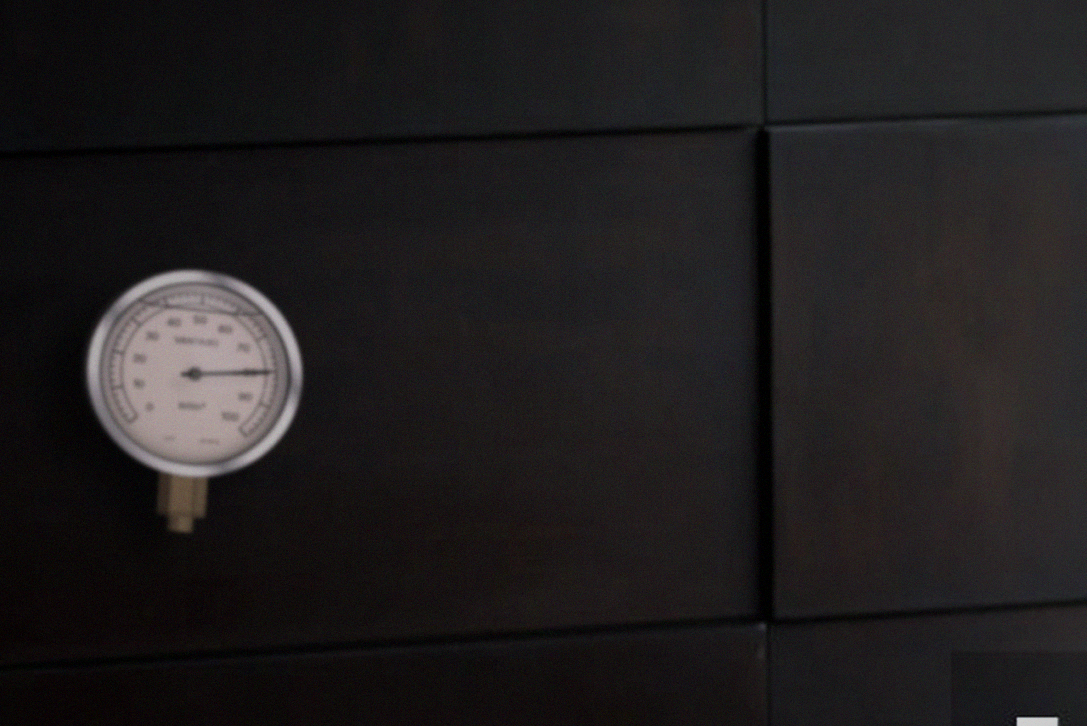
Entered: 80 psi
